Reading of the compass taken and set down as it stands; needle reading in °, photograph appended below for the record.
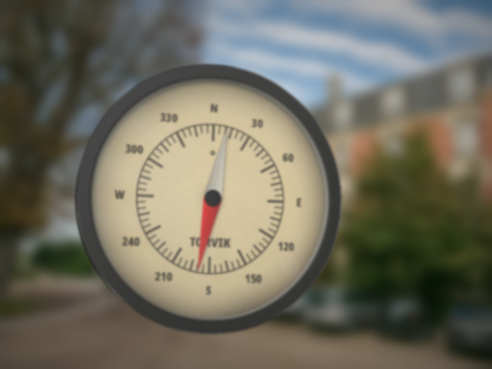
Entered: 190 °
